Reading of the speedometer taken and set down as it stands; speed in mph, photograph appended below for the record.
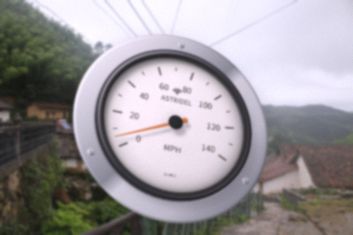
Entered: 5 mph
